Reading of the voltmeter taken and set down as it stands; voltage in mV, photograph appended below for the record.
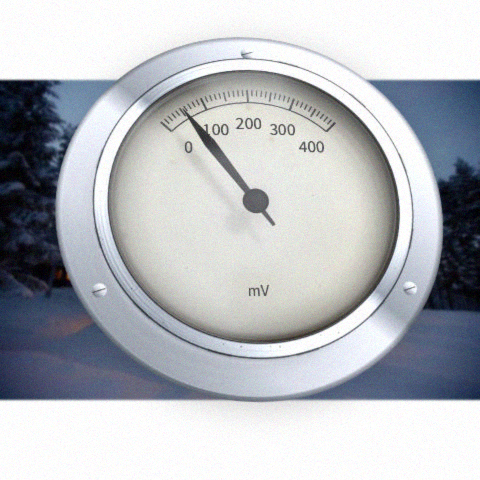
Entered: 50 mV
